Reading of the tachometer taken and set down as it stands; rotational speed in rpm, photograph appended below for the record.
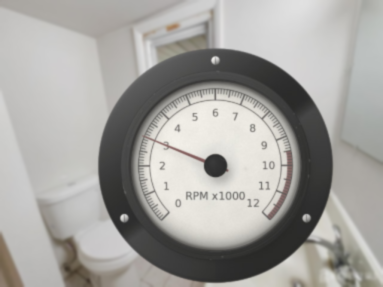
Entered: 3000 rpm
